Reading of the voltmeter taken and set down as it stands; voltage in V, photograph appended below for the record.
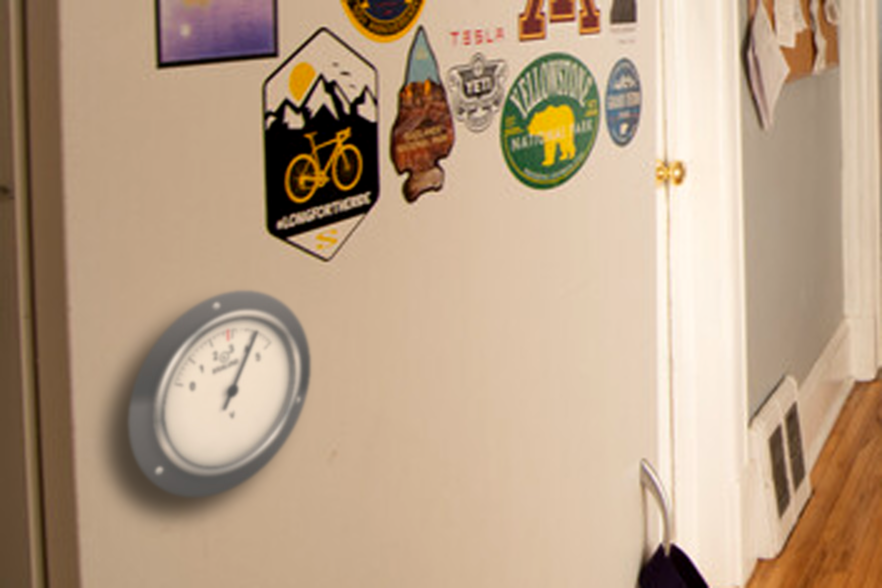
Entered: 4 V
